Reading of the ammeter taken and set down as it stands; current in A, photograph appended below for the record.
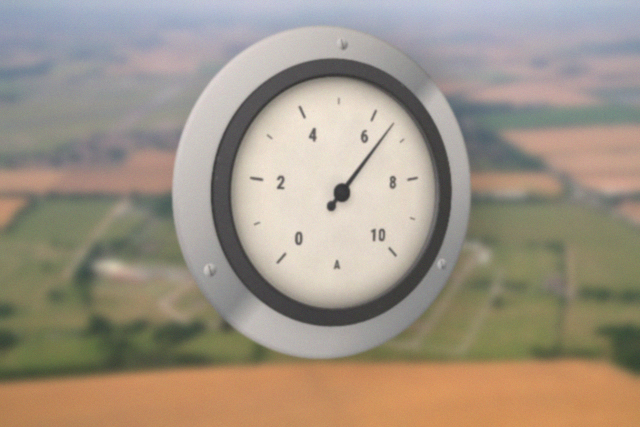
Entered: 6.5 A
